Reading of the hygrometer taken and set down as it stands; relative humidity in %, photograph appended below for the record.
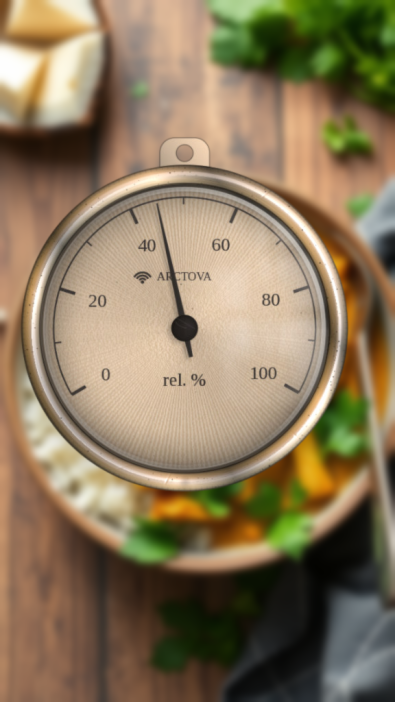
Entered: 45 %
